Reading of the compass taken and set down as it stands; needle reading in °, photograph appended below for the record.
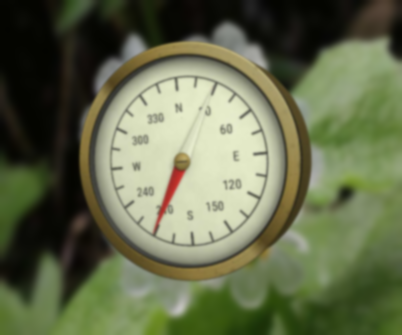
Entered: 210 °
